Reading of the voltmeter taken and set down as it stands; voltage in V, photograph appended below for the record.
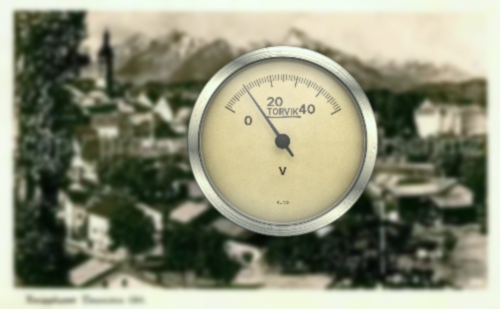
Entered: 10 V
